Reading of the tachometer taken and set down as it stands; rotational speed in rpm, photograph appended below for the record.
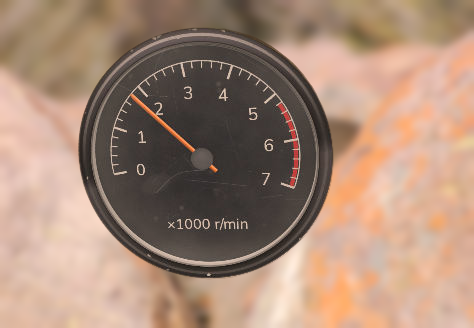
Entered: 1800 rpm
